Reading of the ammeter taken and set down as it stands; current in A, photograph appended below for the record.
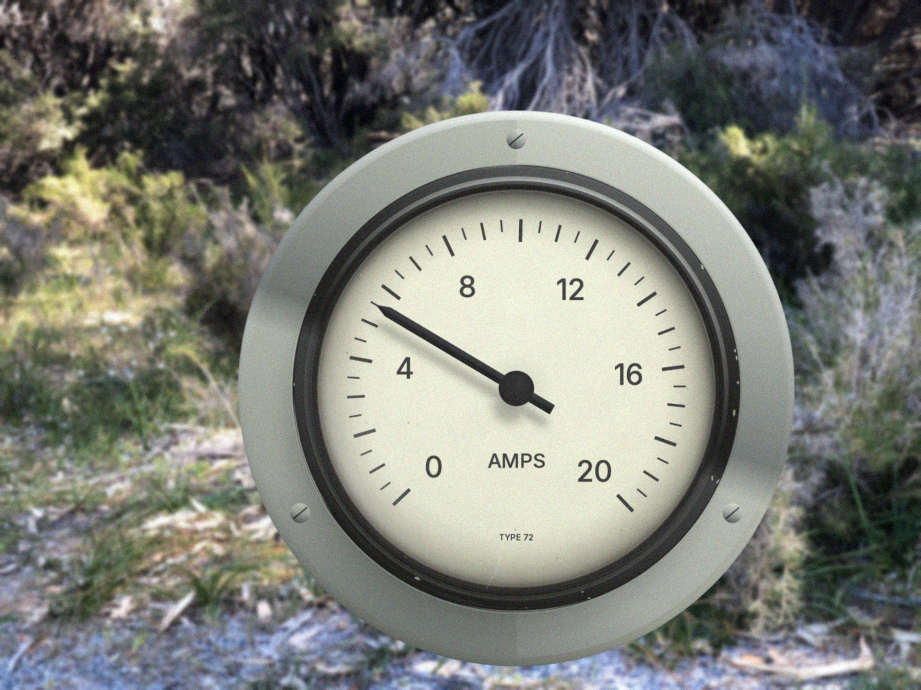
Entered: 5.5 A
